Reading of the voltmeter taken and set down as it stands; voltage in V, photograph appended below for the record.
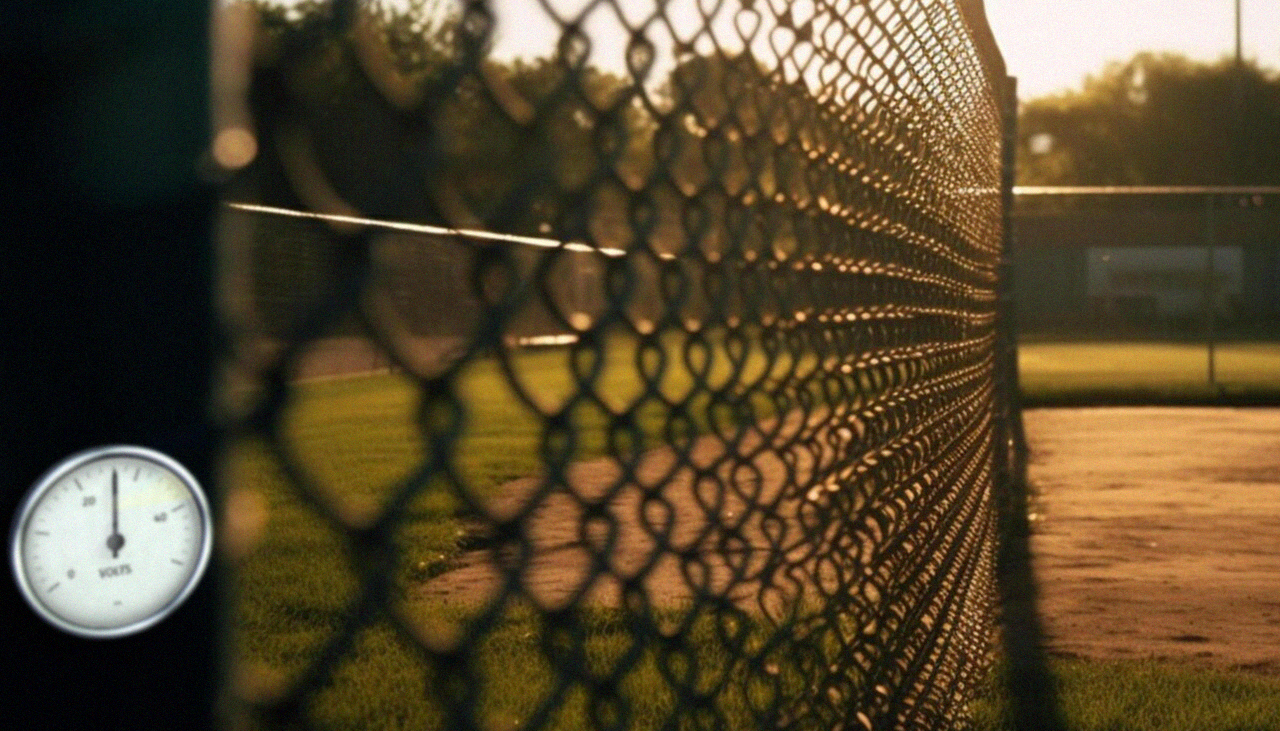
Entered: 26 V
